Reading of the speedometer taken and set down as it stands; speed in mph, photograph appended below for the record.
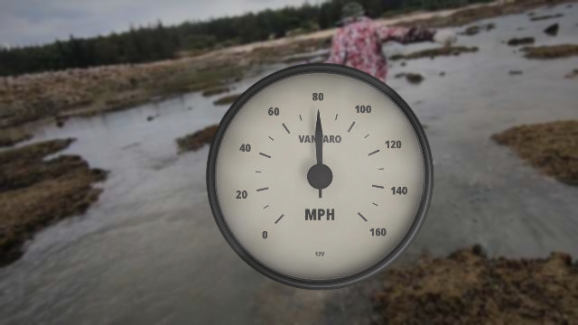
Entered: 80 mph
